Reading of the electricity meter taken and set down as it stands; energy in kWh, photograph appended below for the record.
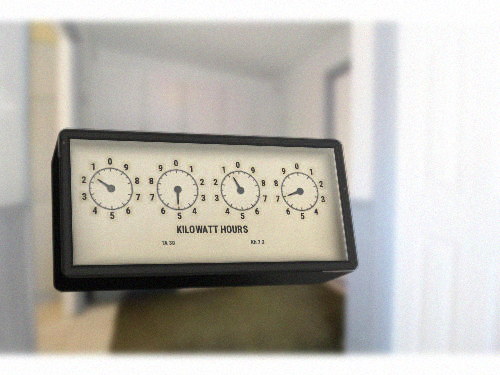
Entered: 1507 kWh
